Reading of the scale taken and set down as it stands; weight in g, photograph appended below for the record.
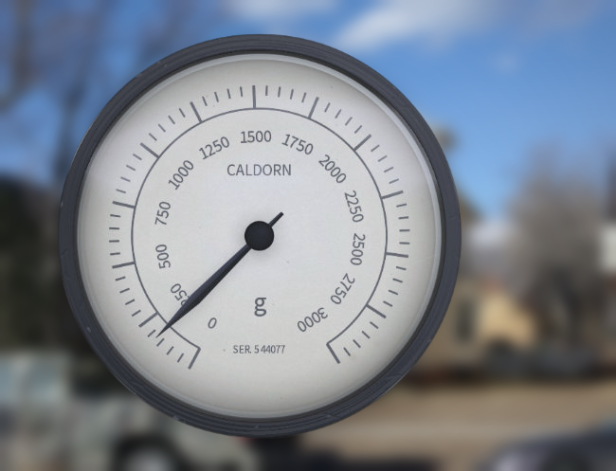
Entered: 175 g
